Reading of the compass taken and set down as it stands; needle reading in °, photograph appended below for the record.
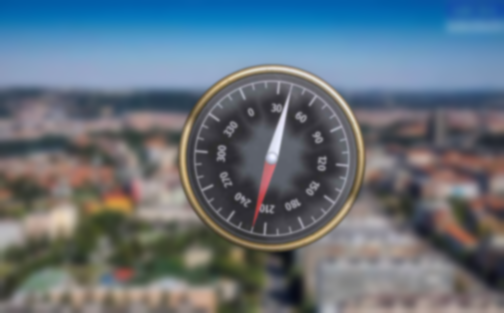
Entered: 220 °
